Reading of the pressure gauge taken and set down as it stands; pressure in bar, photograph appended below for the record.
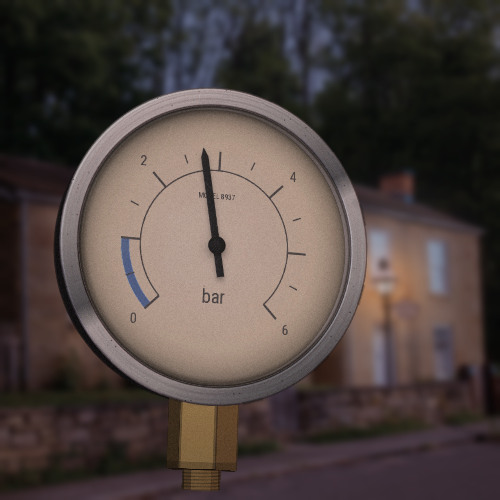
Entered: 2.75 bar
